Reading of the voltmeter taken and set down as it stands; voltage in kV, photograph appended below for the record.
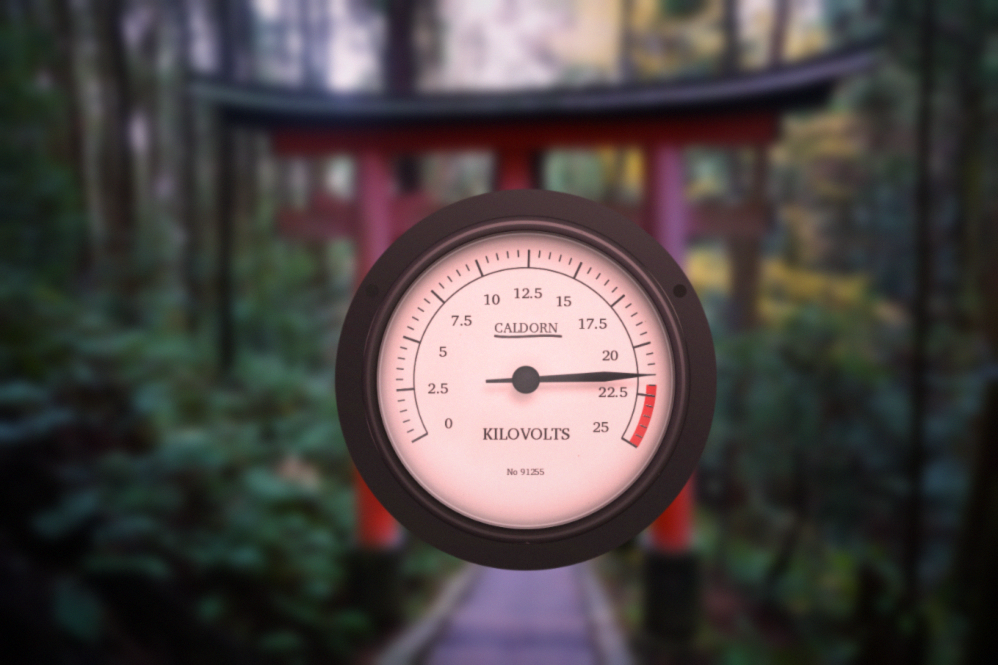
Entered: 21.5 kV
